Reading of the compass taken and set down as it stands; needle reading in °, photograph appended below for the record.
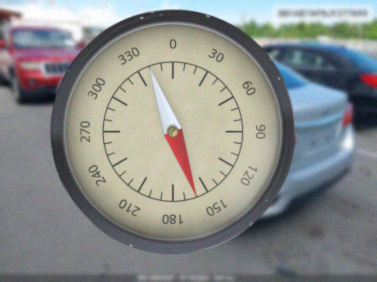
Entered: 160 °
